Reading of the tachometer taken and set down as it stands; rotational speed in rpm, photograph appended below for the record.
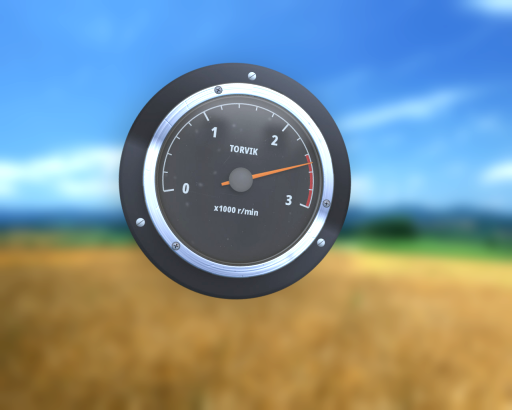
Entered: 2500 rpm
